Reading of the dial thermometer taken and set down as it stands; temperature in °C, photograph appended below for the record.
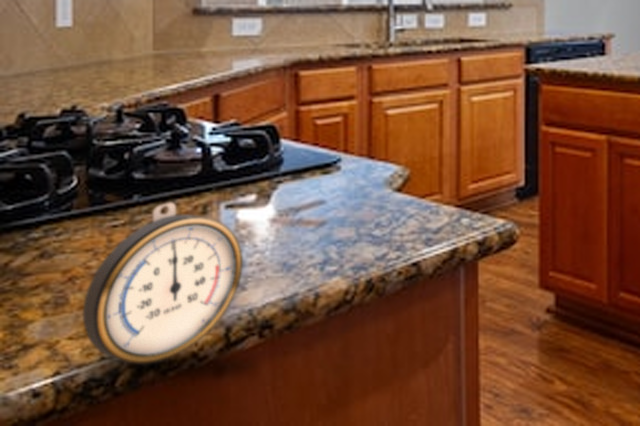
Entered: 10 °C
